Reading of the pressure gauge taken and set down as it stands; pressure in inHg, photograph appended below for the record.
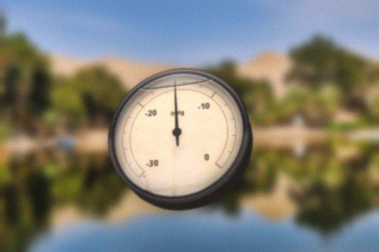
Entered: -15 inHg
